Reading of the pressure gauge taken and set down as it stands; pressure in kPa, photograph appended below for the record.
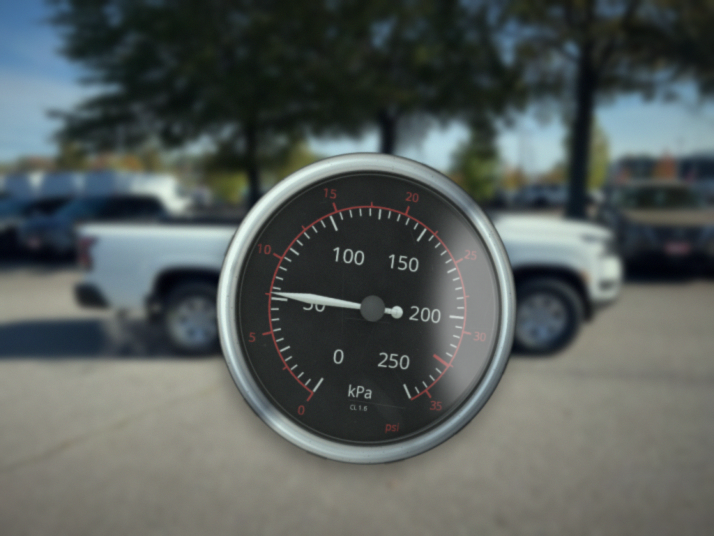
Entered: 52.5 kPa
